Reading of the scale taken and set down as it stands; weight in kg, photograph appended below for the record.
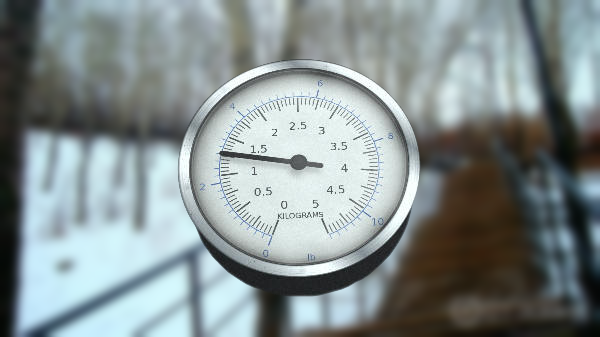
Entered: 1.25 kg
